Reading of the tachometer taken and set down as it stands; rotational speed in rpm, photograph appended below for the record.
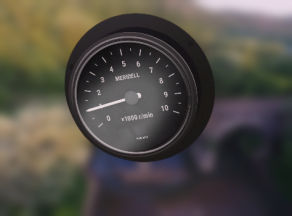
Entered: 1000 rpm
